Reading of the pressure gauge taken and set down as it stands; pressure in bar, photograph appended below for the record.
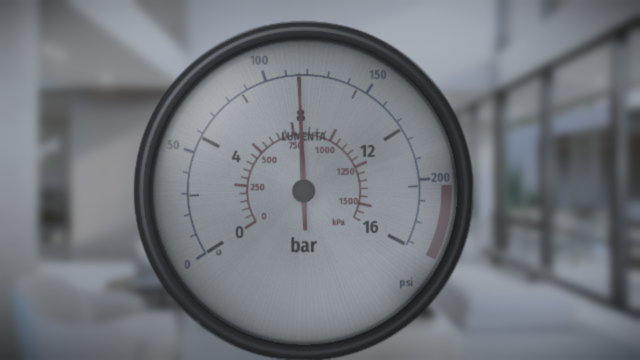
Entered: 8 bar
